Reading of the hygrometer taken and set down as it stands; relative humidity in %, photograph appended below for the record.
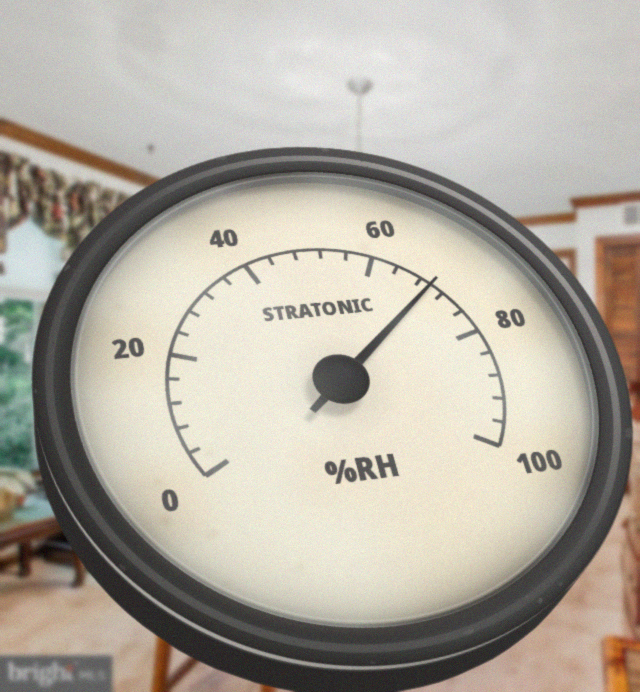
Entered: 70 %
